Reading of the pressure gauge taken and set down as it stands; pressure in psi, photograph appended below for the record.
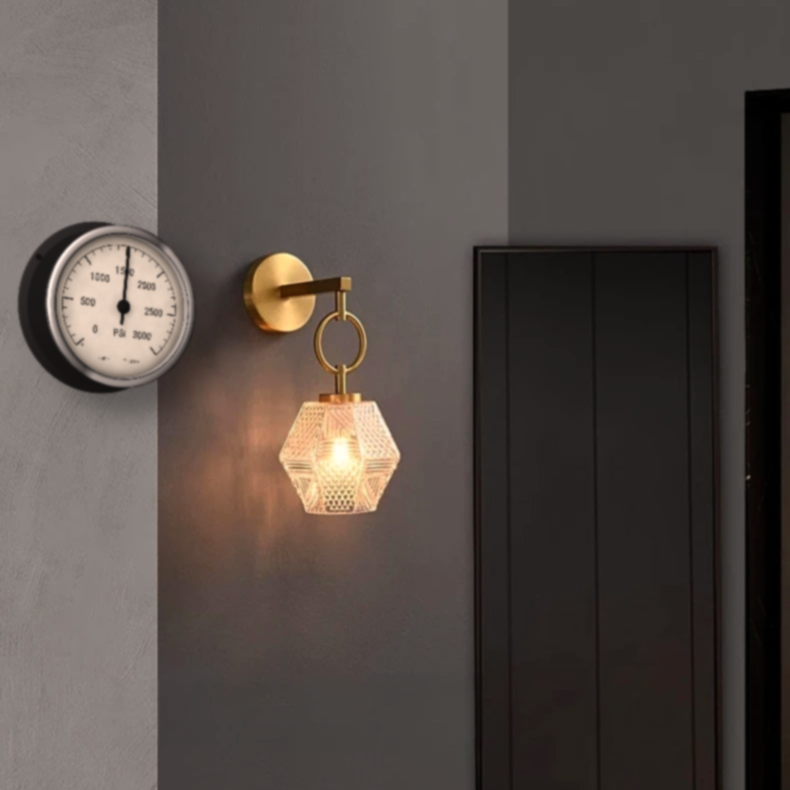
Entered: 1500 psi
